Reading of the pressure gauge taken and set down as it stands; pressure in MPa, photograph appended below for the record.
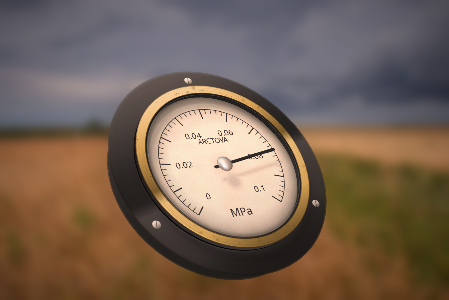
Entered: 0.08 MPa
